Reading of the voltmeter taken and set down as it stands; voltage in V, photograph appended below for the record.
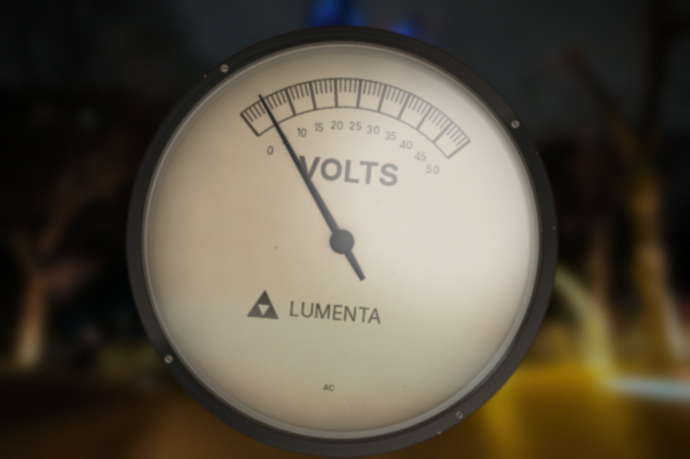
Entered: 5 V
